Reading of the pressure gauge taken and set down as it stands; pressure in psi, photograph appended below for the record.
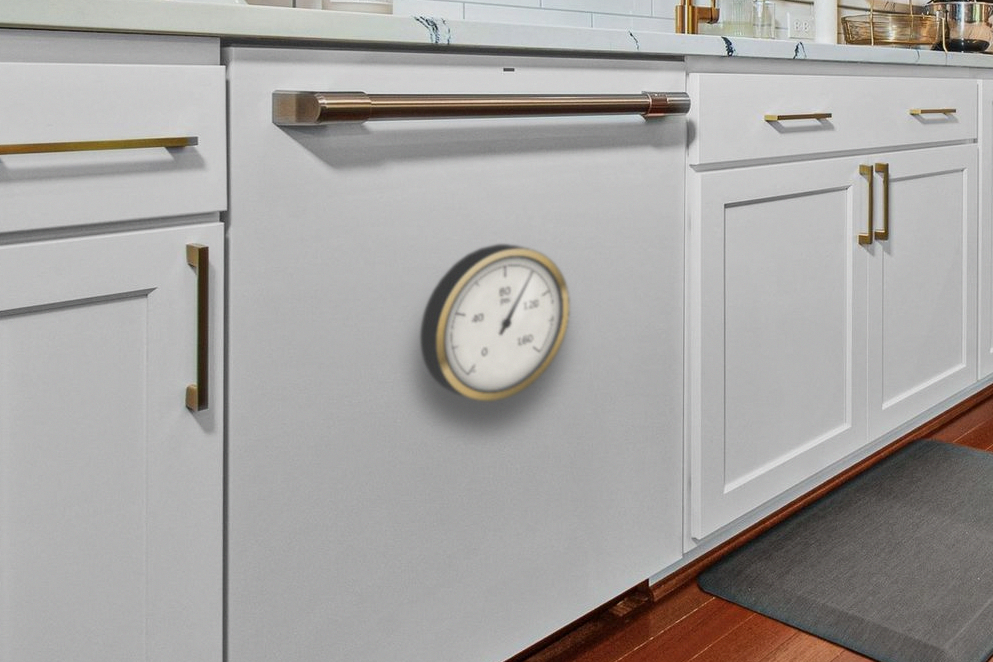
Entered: 100 psi
